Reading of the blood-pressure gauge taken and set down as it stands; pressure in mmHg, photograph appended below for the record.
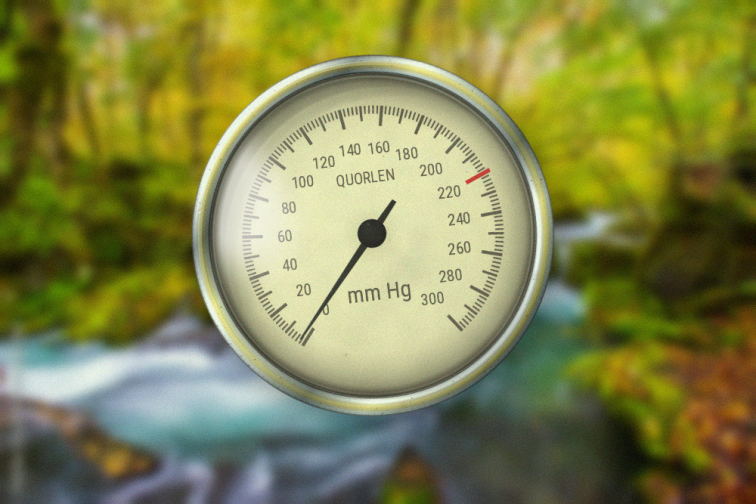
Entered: 2 mmHg
